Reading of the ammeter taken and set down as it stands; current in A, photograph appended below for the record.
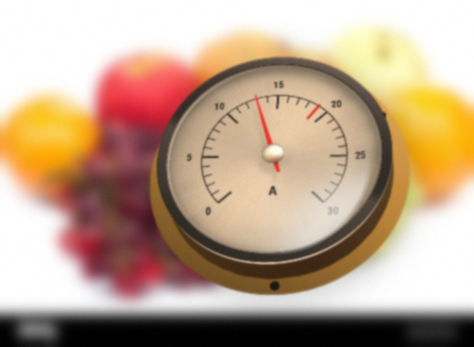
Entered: 13 A
